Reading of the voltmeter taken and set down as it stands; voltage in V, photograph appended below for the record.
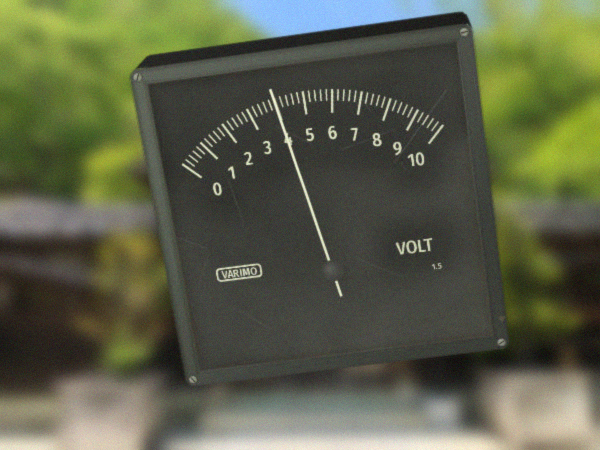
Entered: 4 V
